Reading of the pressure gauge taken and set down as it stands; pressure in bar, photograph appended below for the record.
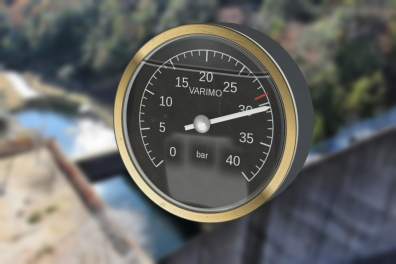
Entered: 30.5 bar
